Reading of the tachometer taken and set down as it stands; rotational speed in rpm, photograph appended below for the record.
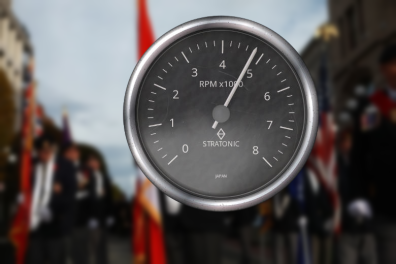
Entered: 4800 rpm
